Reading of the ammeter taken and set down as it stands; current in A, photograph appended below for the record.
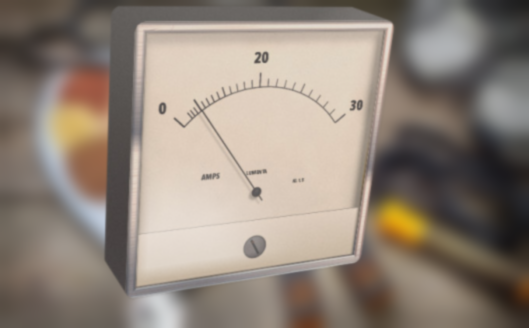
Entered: 10 A
